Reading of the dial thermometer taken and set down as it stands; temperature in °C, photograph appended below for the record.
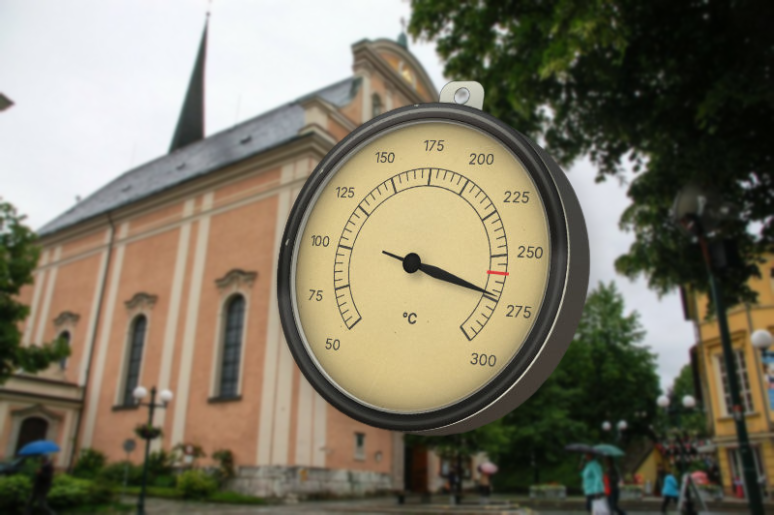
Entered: 272.5 °C
